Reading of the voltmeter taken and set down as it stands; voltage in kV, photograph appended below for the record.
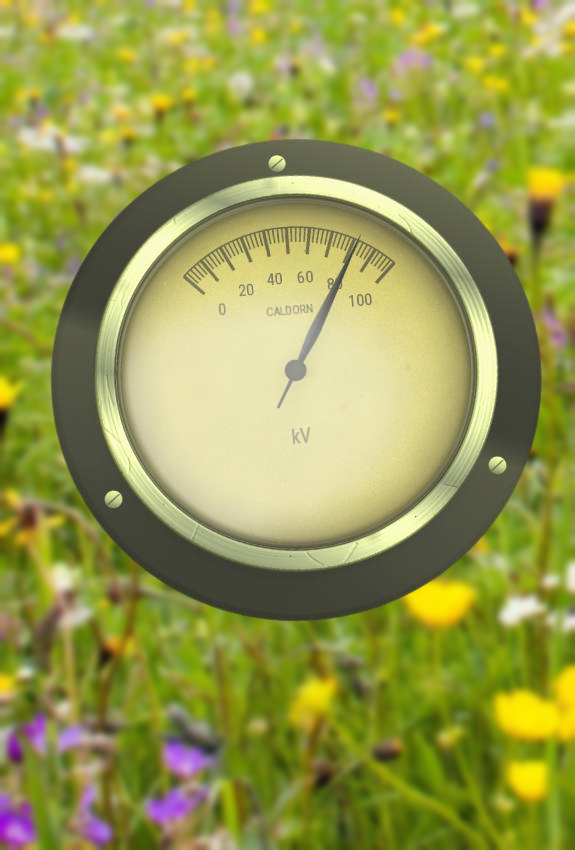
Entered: 82 kV
